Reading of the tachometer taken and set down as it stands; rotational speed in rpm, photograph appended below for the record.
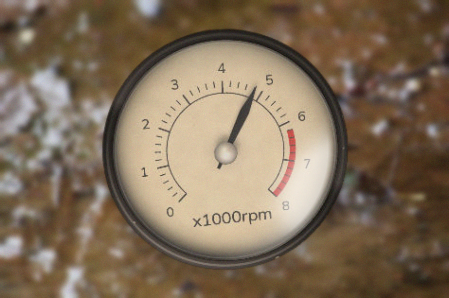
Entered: 4800 rpm
